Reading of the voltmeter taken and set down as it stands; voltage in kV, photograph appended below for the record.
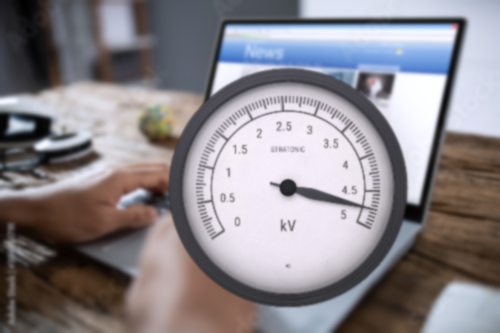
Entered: 4.75 kV
